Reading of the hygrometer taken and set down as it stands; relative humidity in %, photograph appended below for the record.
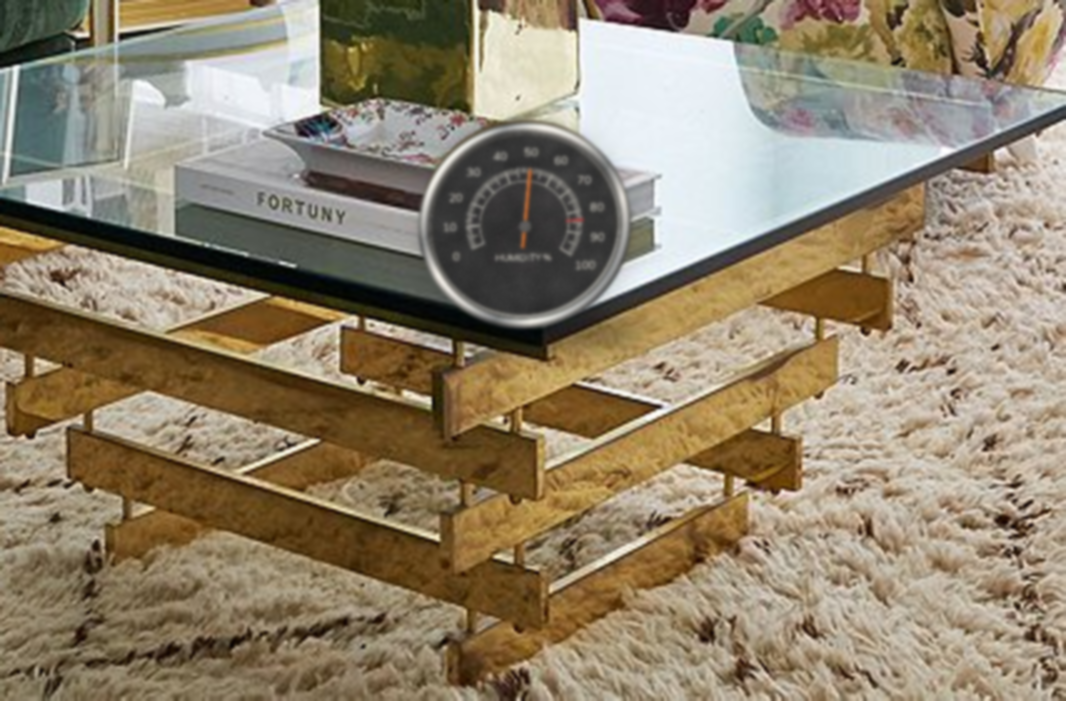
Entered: 50 %
